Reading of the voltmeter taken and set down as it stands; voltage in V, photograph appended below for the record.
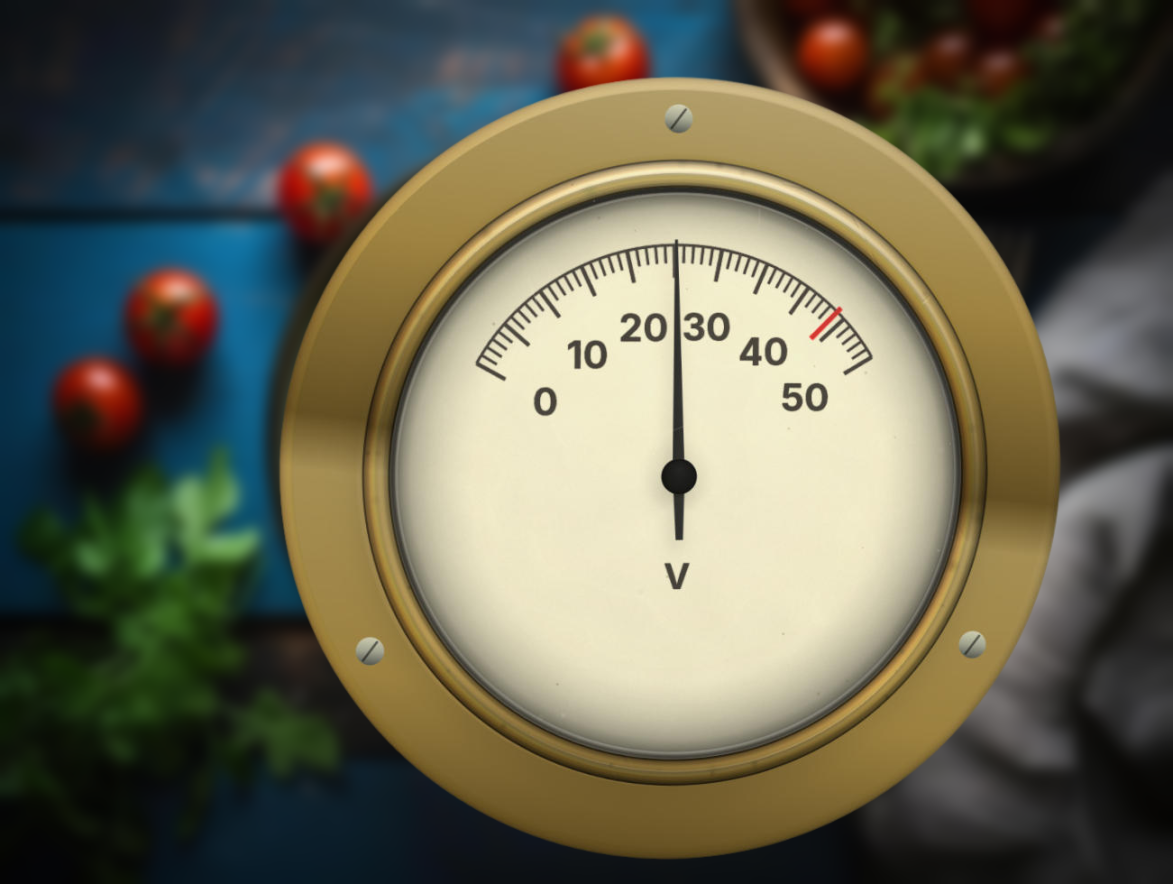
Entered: 25 V
